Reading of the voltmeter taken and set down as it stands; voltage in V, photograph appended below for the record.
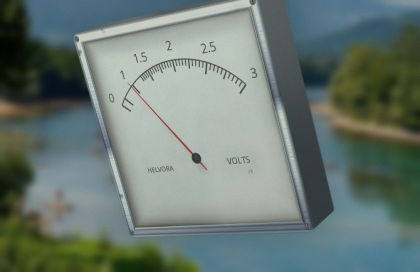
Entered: 1 V
